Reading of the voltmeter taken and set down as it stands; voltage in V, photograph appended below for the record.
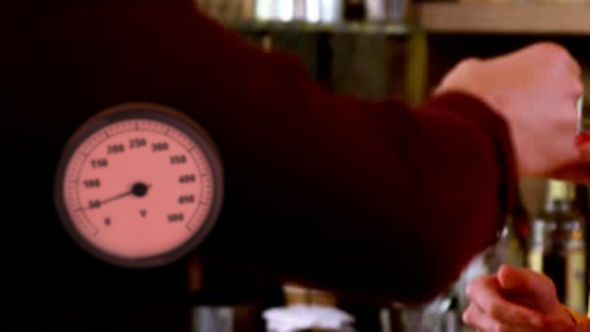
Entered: 50 V
